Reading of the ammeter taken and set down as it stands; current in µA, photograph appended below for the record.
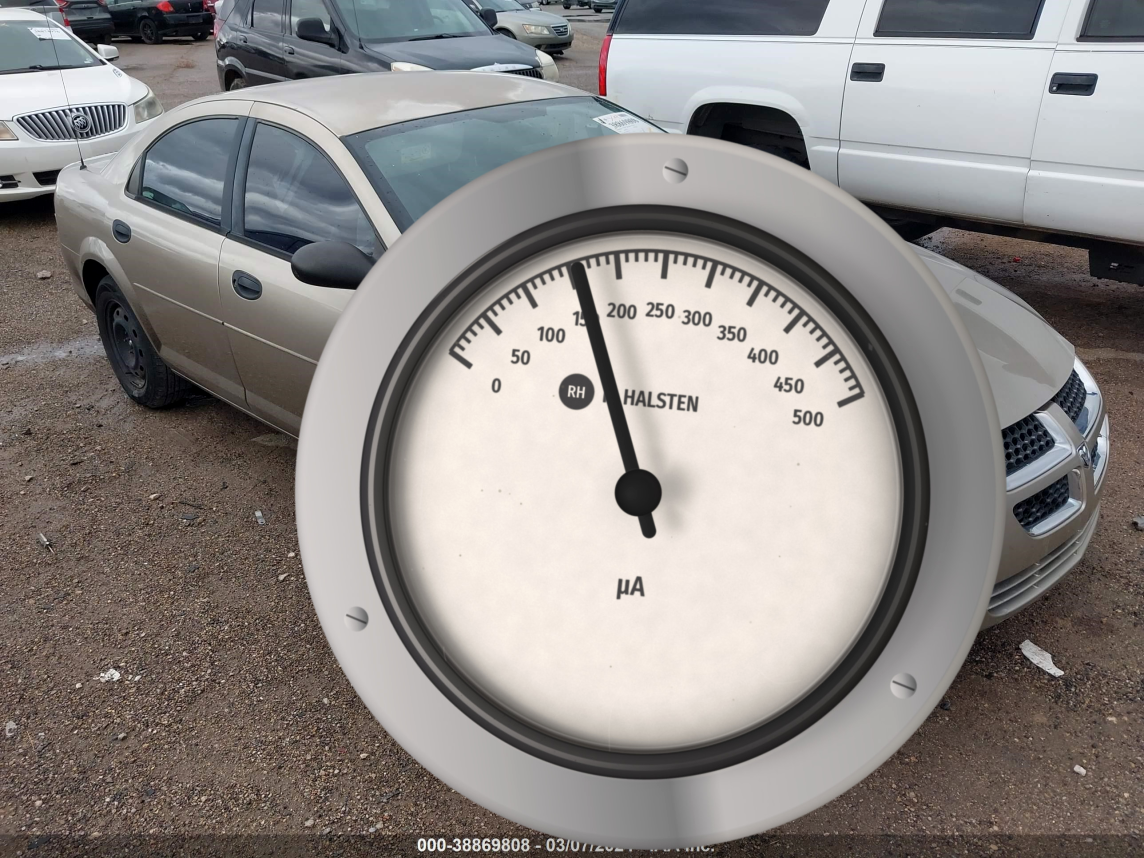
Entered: 160 µA
